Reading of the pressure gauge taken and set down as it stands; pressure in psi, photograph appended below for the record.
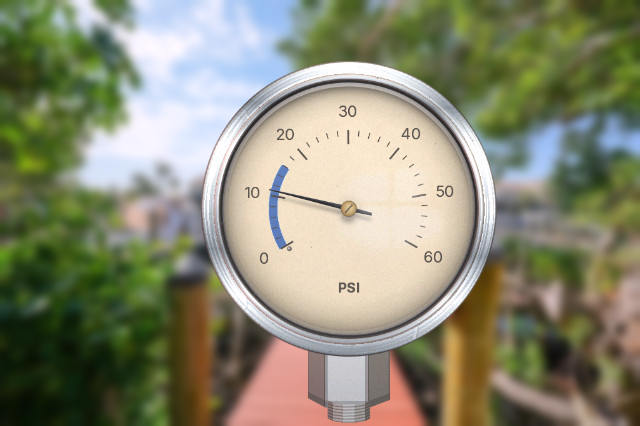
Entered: 11 psi
